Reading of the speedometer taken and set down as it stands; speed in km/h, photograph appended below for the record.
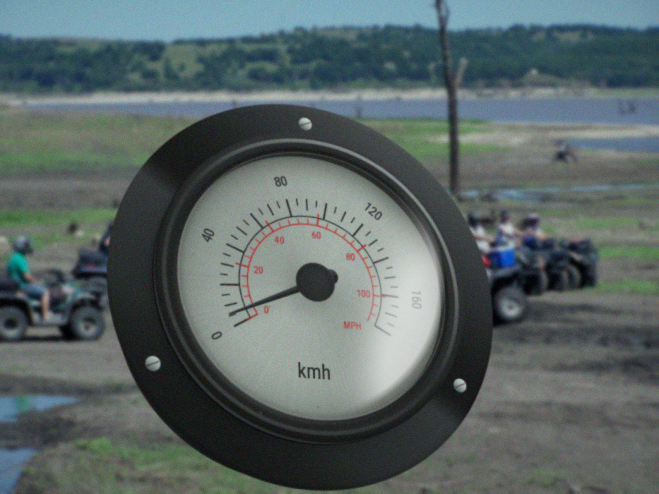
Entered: 5 km/h
